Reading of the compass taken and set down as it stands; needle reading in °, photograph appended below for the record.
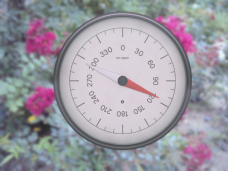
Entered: 115 °
